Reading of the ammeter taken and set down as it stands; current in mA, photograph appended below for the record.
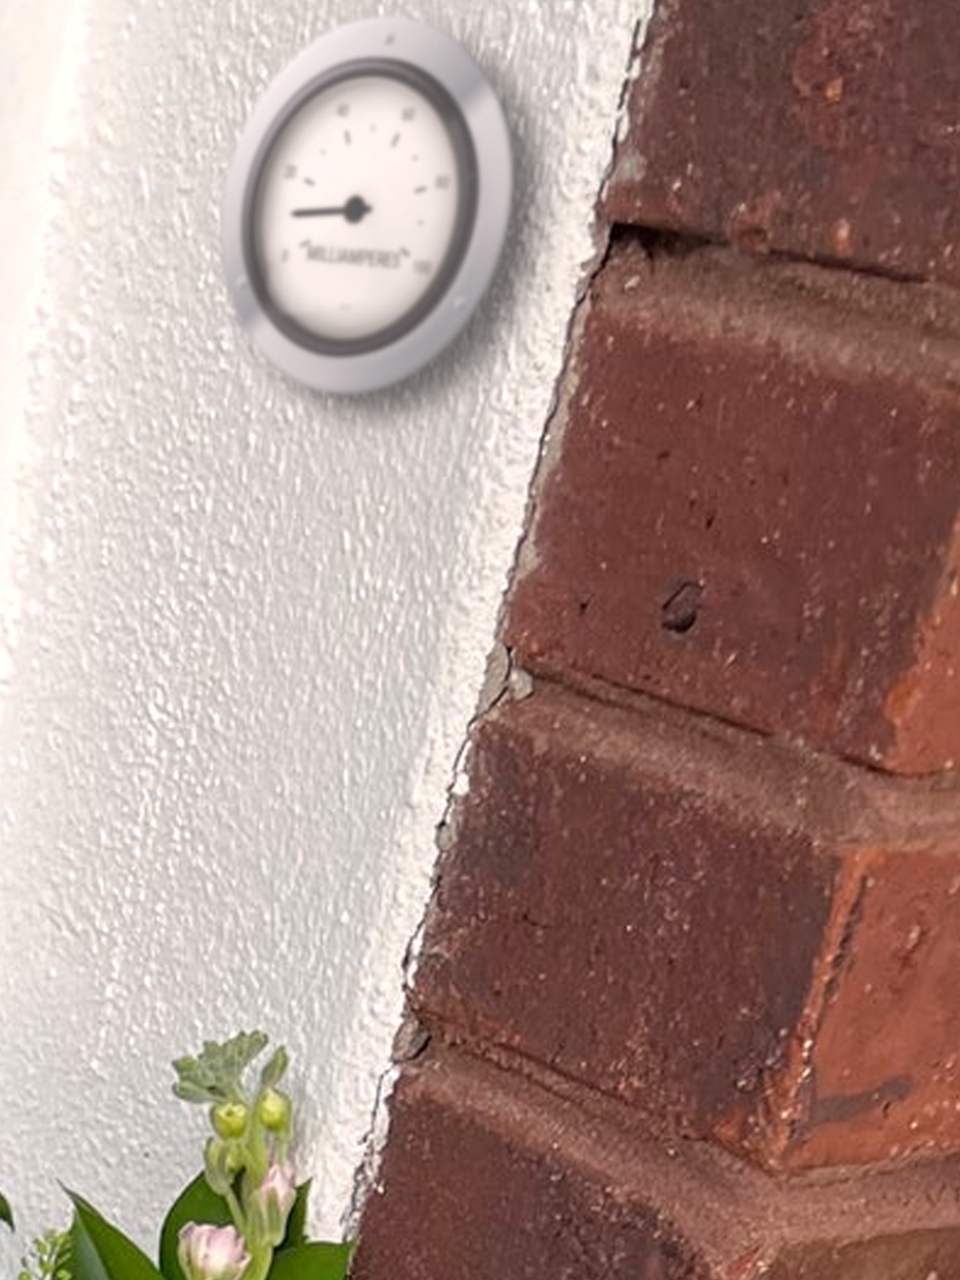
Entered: 10 mA
